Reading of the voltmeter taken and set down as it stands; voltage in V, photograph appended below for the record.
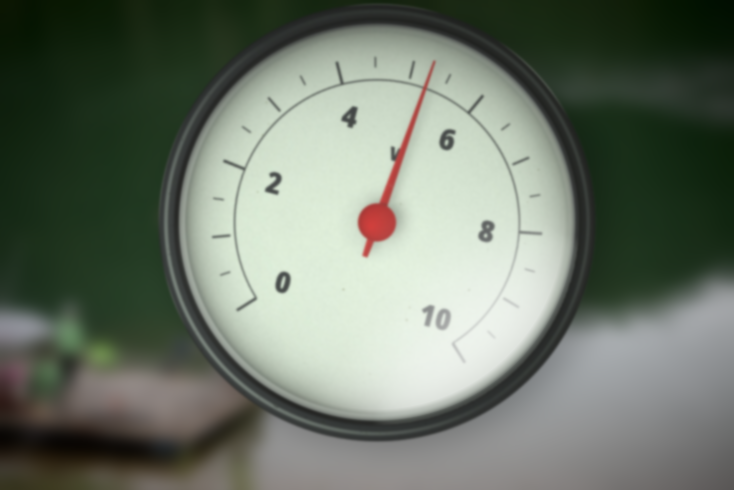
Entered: 5.25 V
